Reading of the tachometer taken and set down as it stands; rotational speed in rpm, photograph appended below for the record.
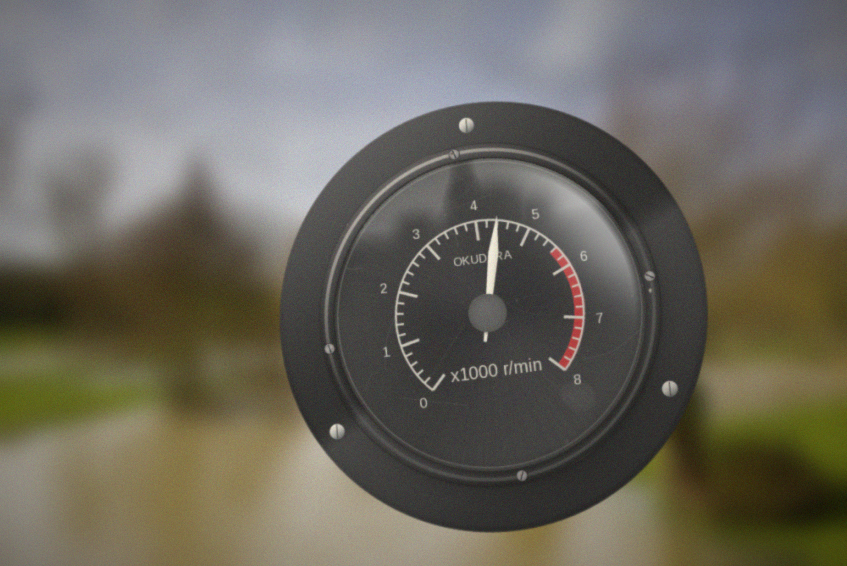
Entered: 4400 rpm
